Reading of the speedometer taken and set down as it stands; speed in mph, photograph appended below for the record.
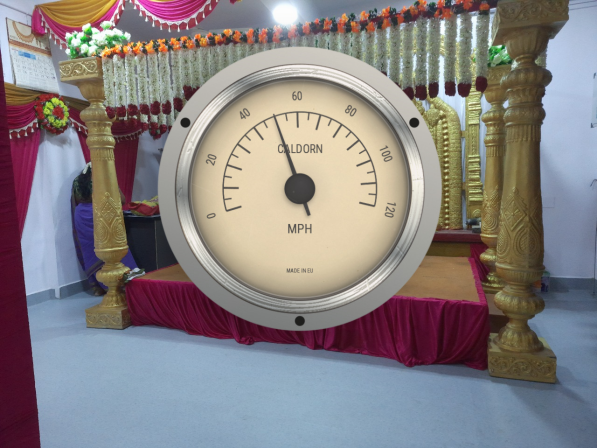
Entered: 50 mph
